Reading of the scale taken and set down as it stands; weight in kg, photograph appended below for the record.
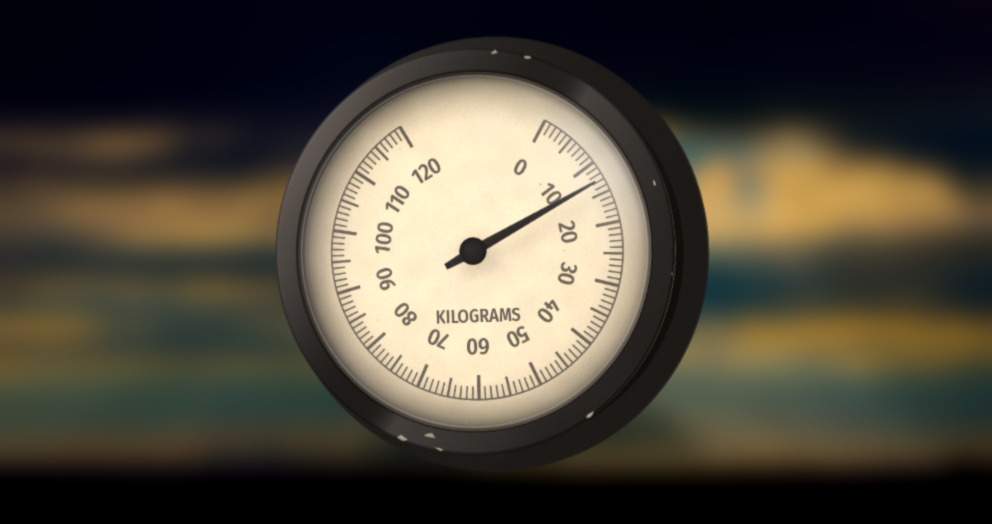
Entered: 13 kg
